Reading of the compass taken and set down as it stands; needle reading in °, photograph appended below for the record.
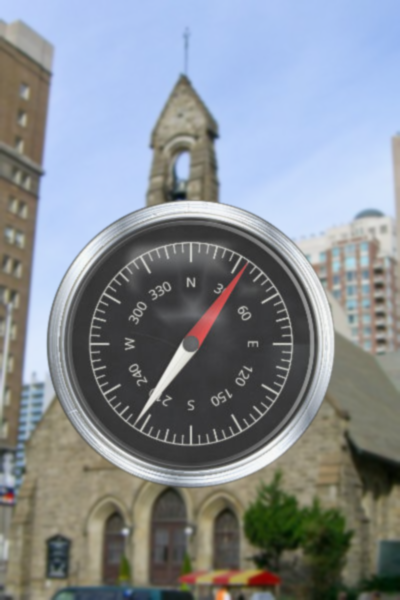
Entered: 35 °
